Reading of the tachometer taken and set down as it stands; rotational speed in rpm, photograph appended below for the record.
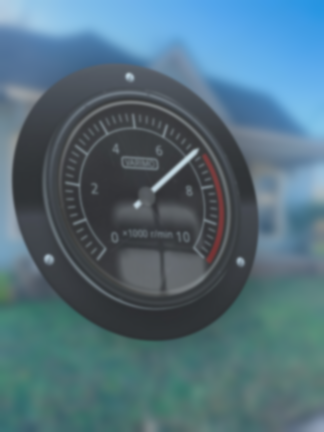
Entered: 7000 rpm
